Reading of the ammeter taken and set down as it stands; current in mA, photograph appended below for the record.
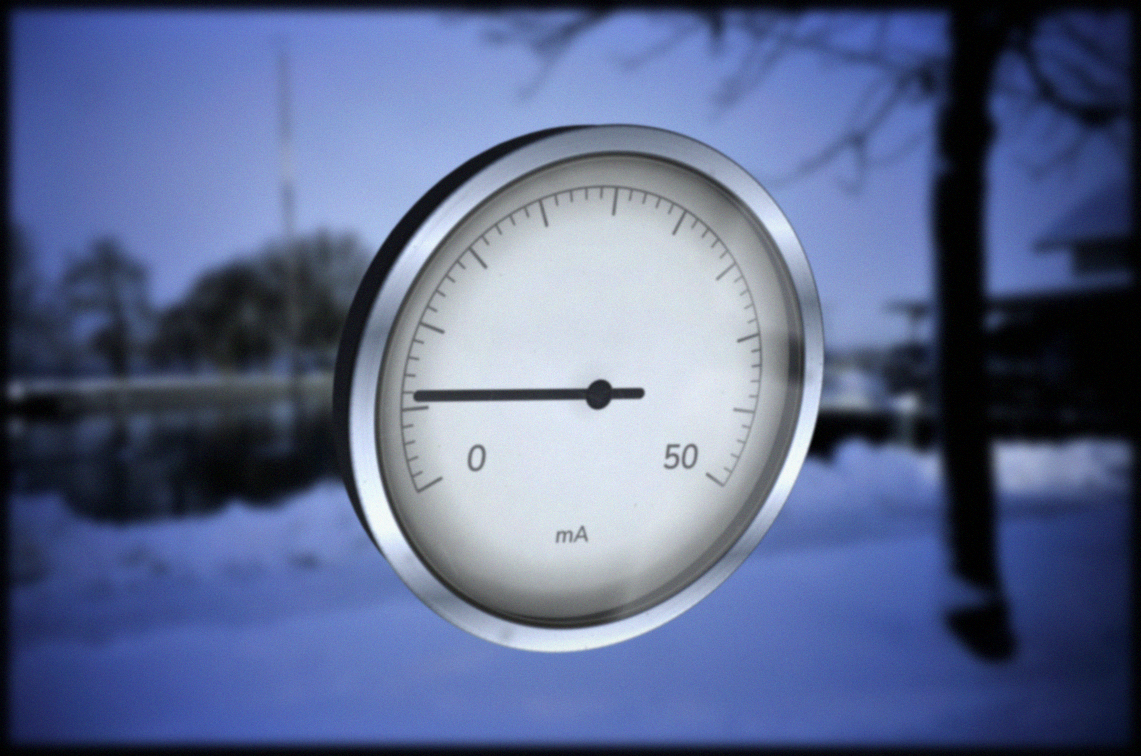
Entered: 6 mA
